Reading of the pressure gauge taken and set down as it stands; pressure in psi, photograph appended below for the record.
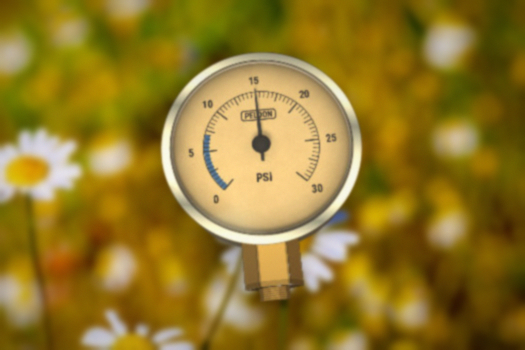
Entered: 15 psi
